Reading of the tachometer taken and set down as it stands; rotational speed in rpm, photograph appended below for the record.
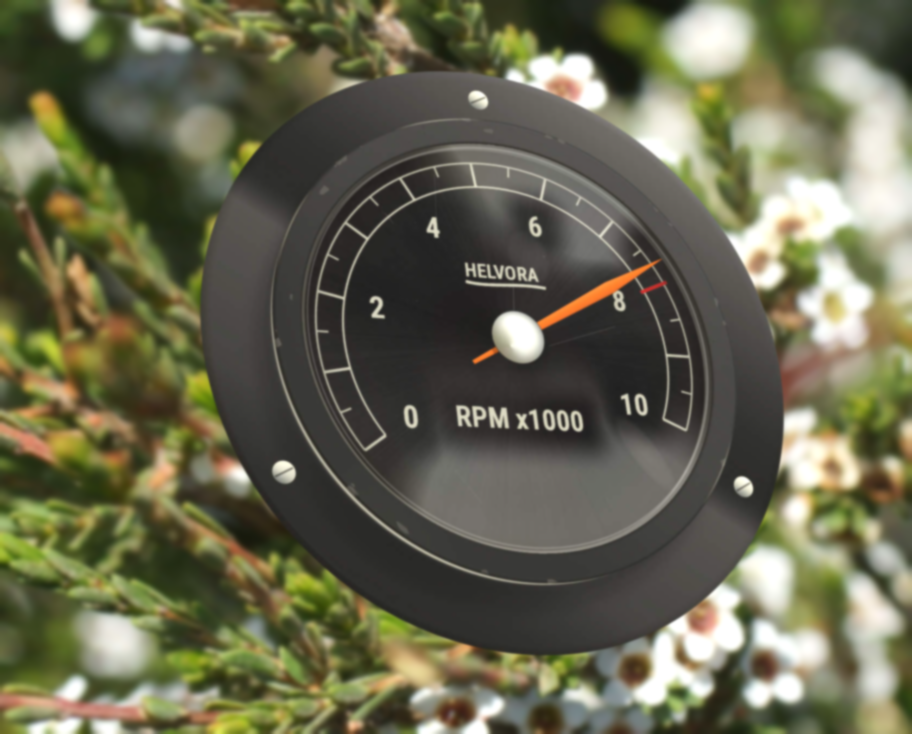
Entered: 7750 rpm
